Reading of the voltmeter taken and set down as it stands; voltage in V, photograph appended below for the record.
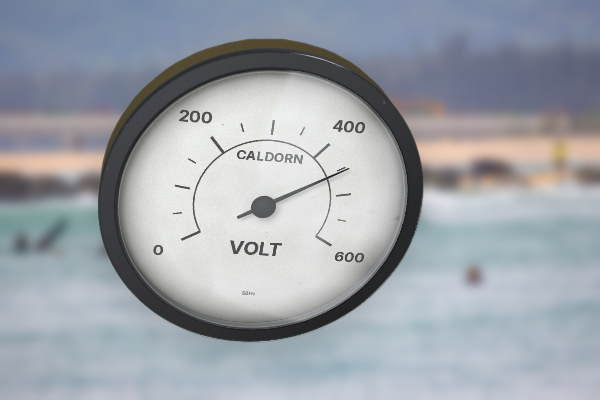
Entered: 450 V
